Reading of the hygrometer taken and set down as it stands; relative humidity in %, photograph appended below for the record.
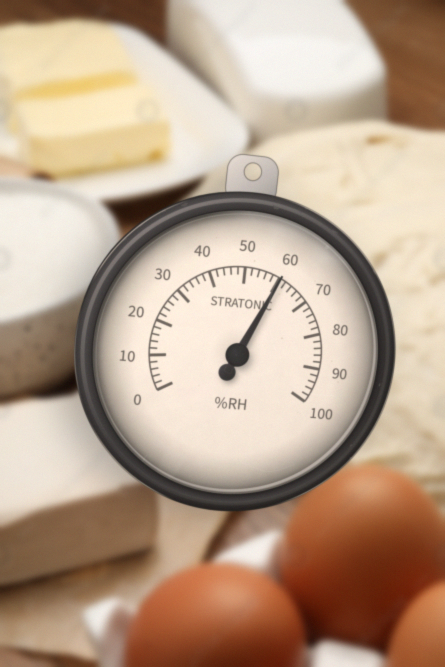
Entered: 60 %
